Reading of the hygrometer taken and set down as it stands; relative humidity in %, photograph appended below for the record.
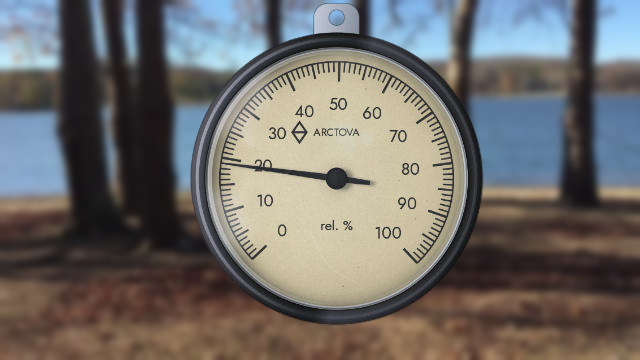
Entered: 19 %
